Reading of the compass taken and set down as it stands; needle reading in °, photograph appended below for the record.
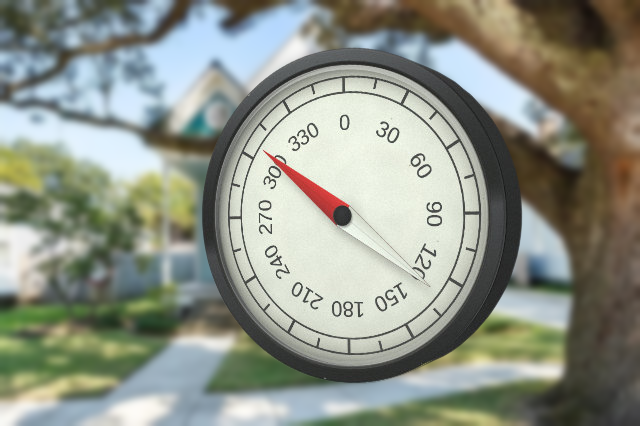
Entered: 307.5 °
